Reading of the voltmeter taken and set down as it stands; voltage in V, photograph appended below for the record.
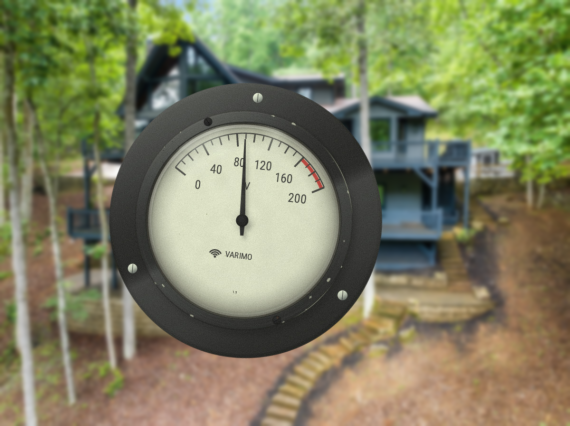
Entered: 90 V
